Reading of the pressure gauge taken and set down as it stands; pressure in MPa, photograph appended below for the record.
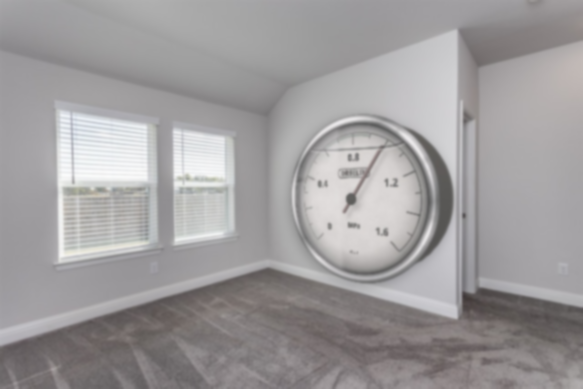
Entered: 1 MPa
